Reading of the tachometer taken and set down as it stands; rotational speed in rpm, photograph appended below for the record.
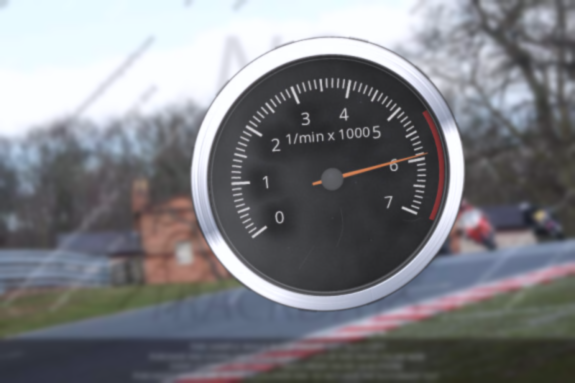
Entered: 5900 rpm
